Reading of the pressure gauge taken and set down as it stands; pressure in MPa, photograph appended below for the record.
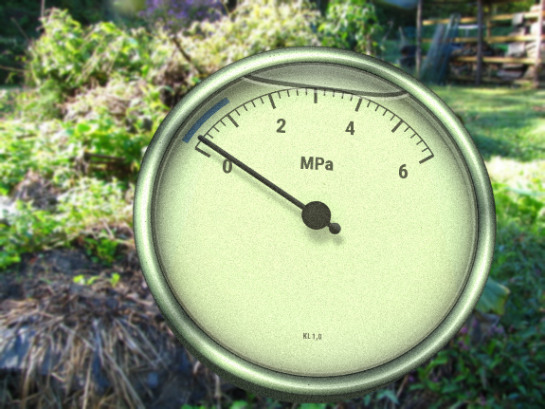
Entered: 0.2 MPa
